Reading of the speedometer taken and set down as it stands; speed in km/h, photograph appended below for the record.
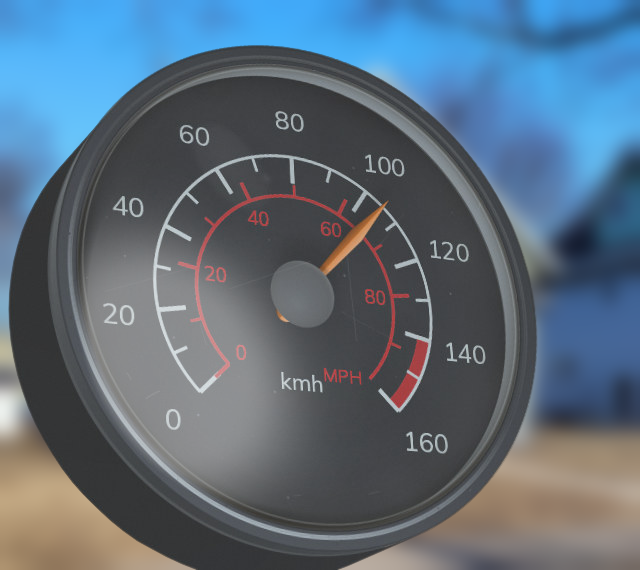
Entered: 105 km/h
